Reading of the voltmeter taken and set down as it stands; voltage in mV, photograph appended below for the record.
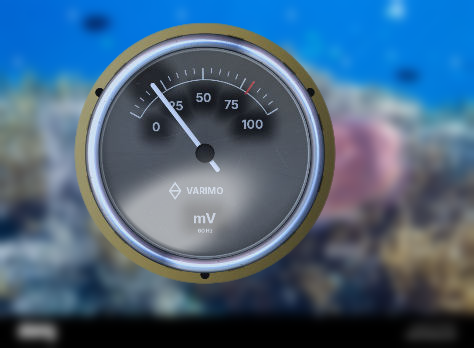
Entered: 20 mV
